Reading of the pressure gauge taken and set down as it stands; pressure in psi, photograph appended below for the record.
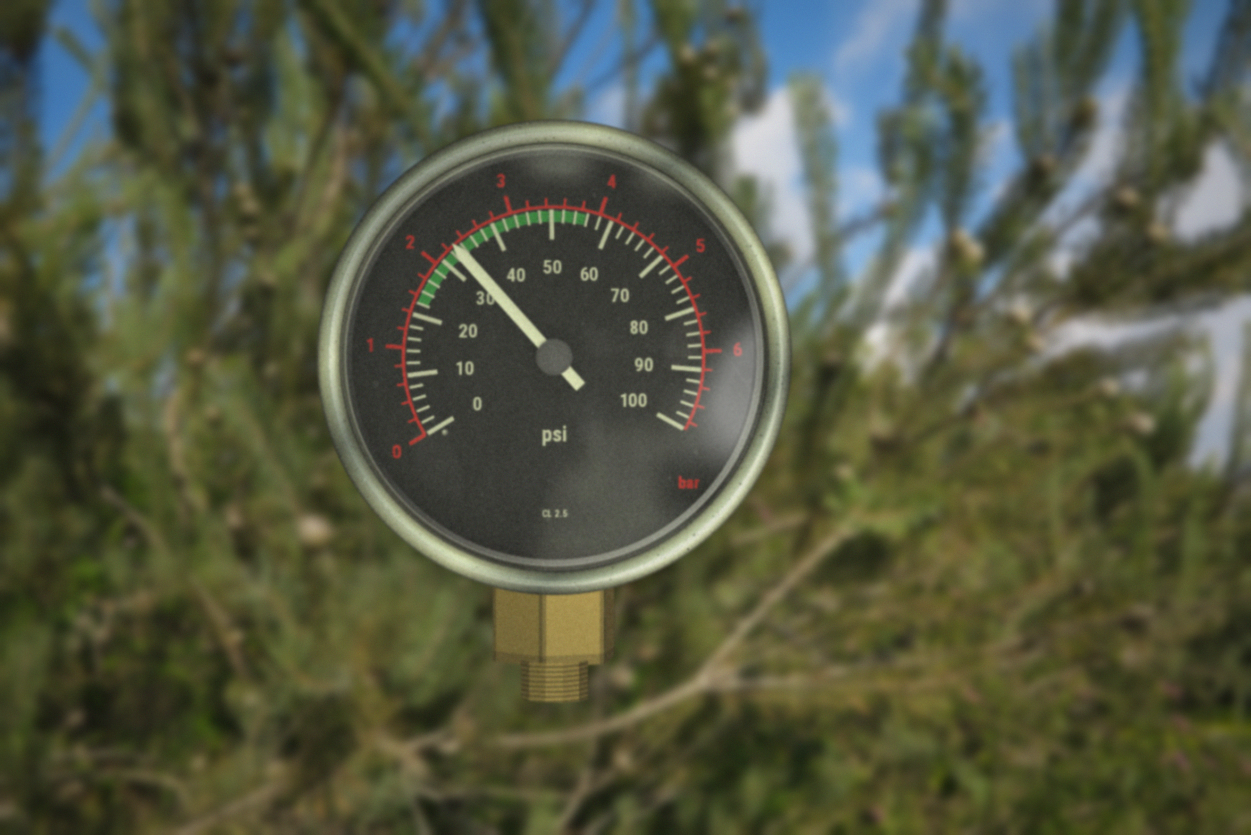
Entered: 33 psi
